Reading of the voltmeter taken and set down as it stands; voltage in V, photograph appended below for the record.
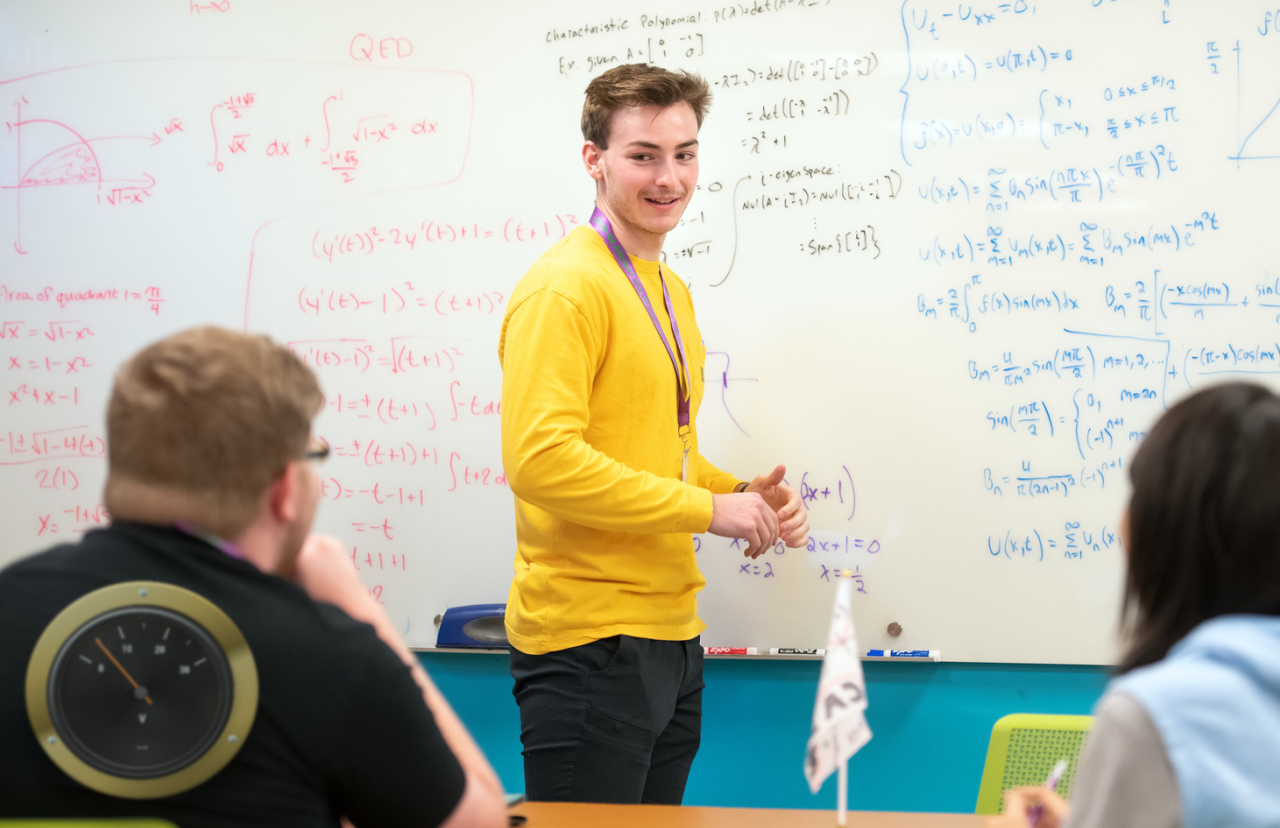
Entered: 5 V
